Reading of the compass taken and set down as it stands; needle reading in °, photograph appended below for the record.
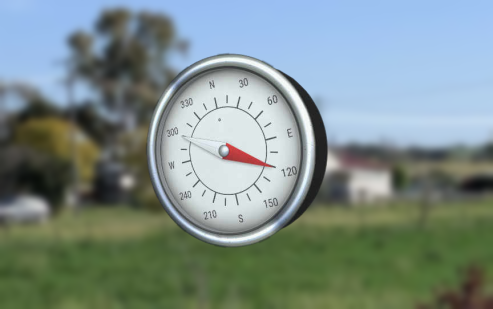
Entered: 120 °
